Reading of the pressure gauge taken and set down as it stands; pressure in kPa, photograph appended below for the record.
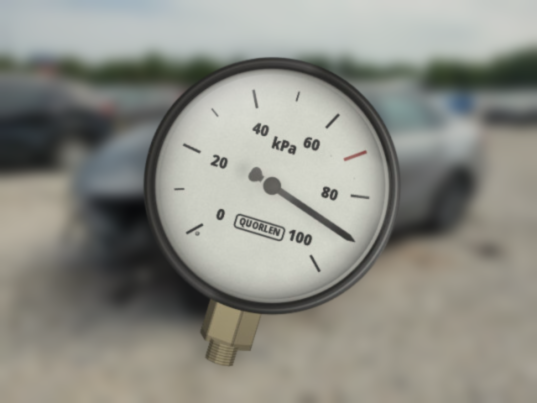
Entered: 90 kPa
